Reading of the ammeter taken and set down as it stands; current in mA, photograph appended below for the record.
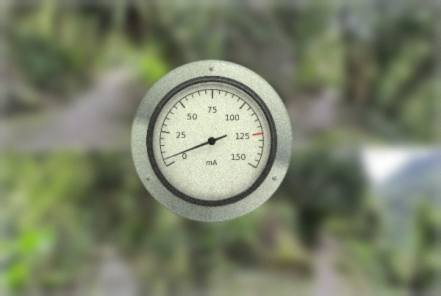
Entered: 5 mA
